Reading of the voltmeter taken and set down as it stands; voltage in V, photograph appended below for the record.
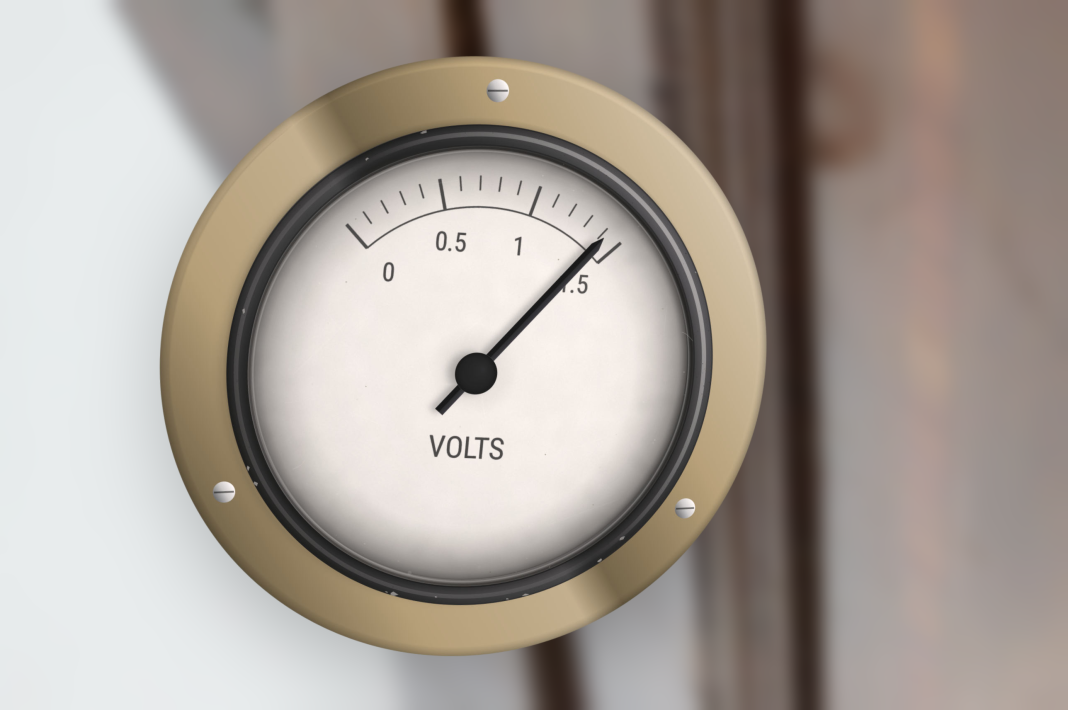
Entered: 1.4 V
